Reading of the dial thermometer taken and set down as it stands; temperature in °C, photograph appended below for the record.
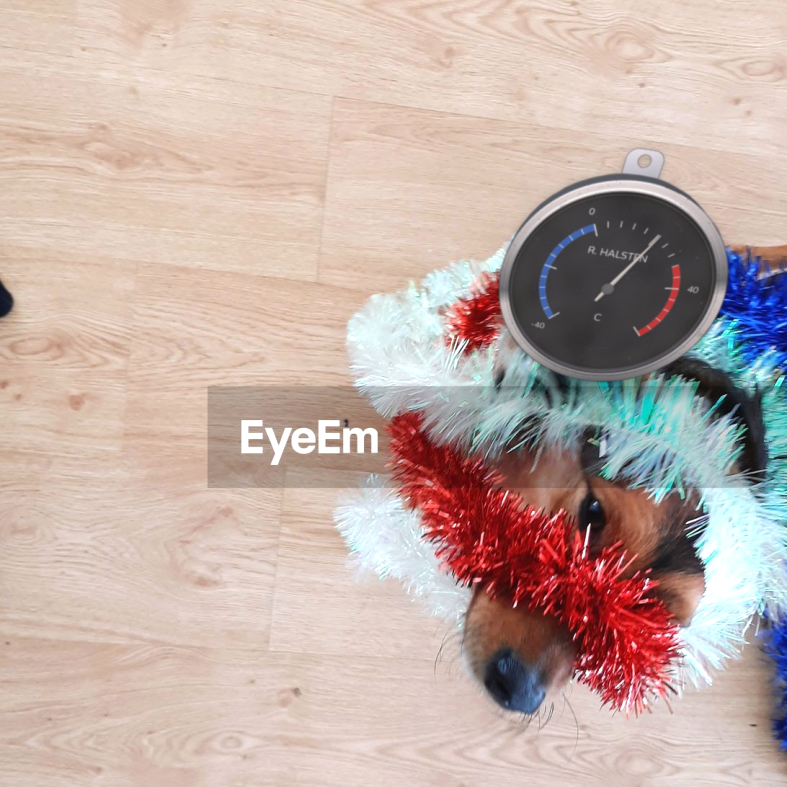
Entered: 20 °C
